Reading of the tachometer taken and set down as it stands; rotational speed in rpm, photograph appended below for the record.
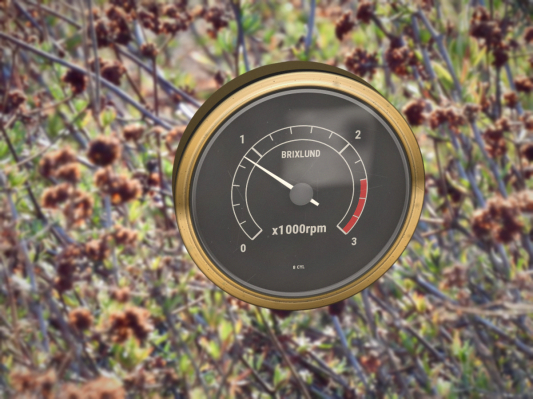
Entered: 900 rpm
